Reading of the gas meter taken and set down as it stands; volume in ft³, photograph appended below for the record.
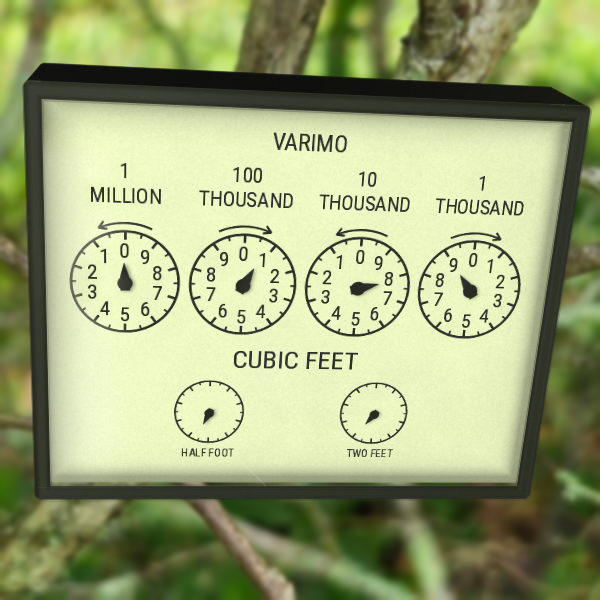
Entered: 7900 ft³
